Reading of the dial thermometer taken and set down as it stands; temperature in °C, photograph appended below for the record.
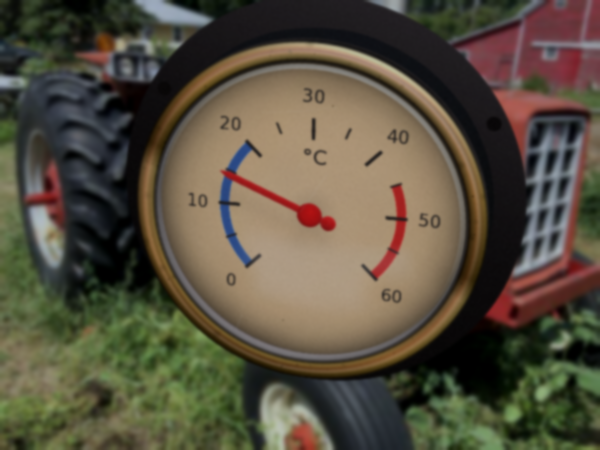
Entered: 15 °C
